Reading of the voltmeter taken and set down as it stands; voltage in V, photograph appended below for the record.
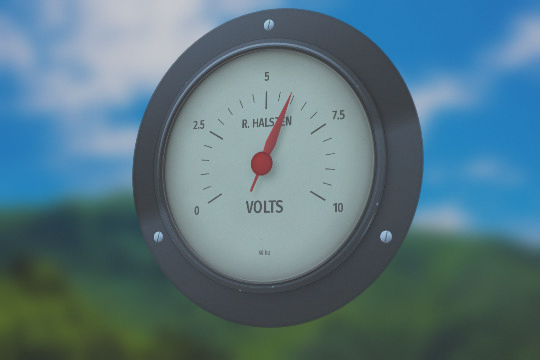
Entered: 6 V
